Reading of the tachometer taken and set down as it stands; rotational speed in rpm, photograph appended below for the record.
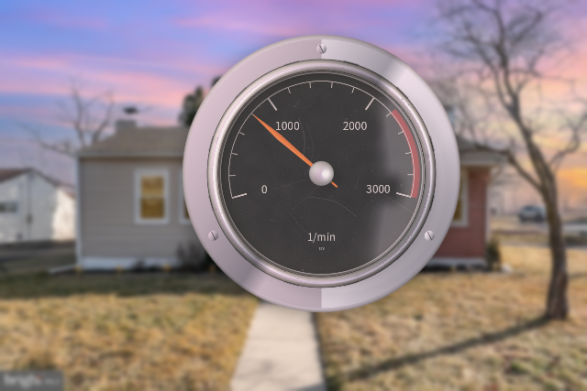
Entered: 800 rpm
